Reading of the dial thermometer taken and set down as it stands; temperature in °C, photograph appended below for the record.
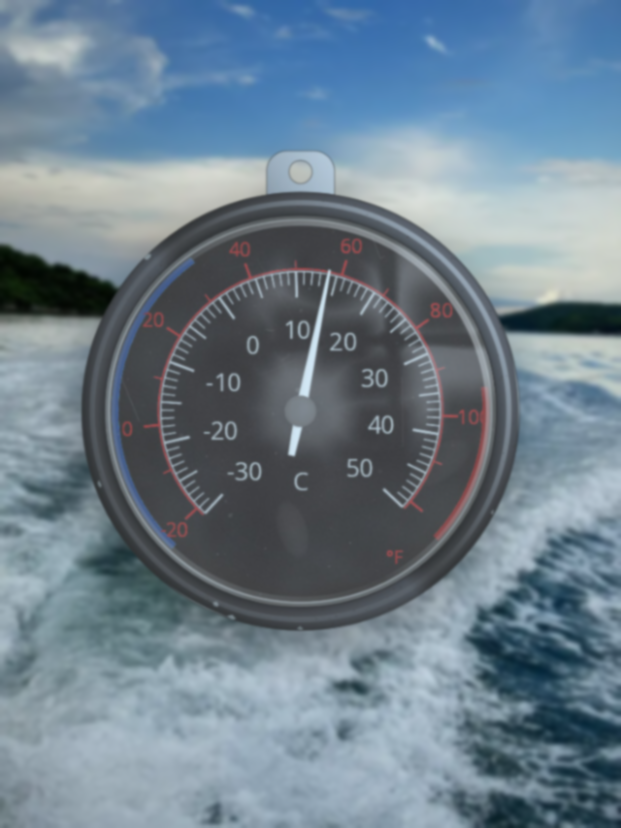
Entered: 14 °C
